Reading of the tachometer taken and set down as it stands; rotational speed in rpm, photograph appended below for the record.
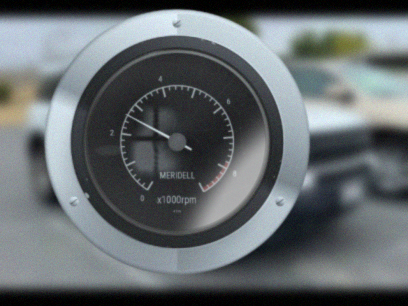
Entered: 2600 rpm
